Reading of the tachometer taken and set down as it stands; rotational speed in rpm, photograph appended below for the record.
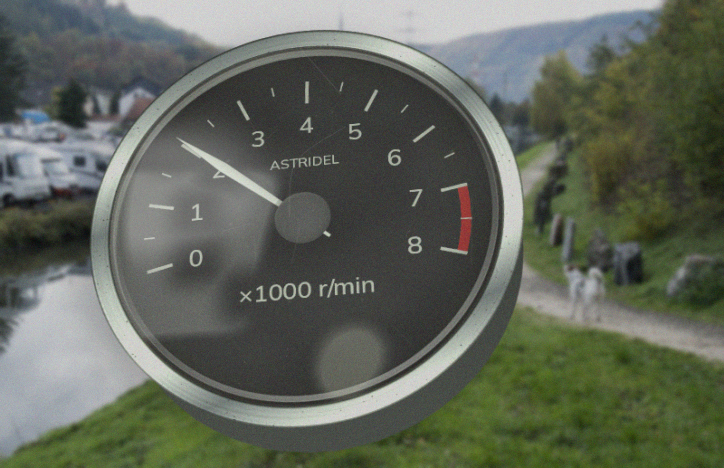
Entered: 2000 rpm
